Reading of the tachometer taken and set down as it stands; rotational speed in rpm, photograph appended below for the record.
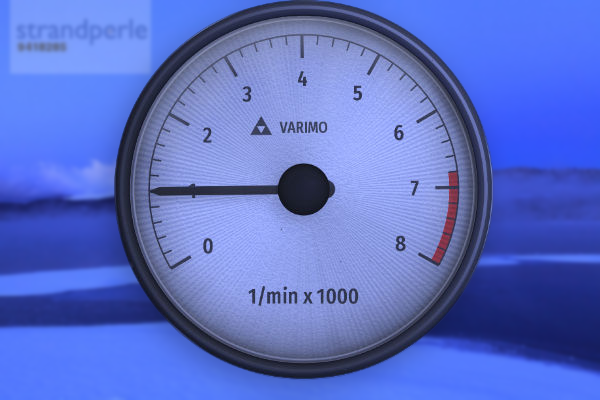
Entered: 1000 rpm
